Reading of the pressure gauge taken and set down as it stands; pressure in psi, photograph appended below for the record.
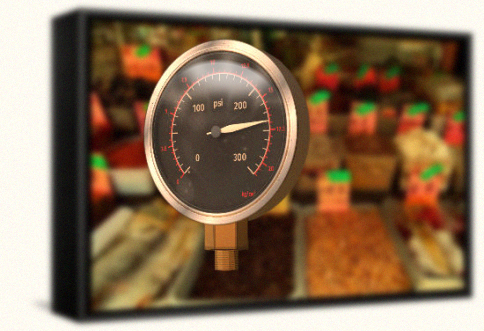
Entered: 240 psi
